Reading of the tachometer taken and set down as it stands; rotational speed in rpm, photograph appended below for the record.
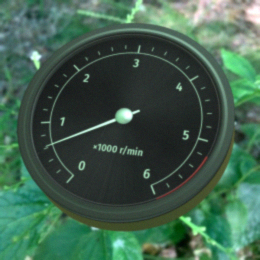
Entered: 600 rpm
